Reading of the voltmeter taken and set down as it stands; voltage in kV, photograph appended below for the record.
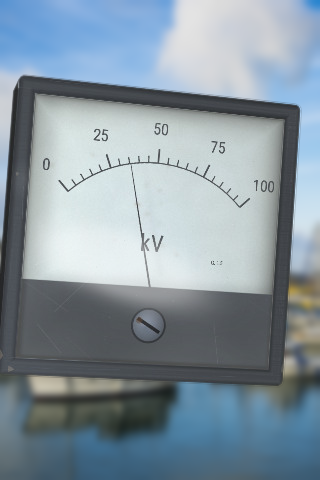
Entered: 35 kV
